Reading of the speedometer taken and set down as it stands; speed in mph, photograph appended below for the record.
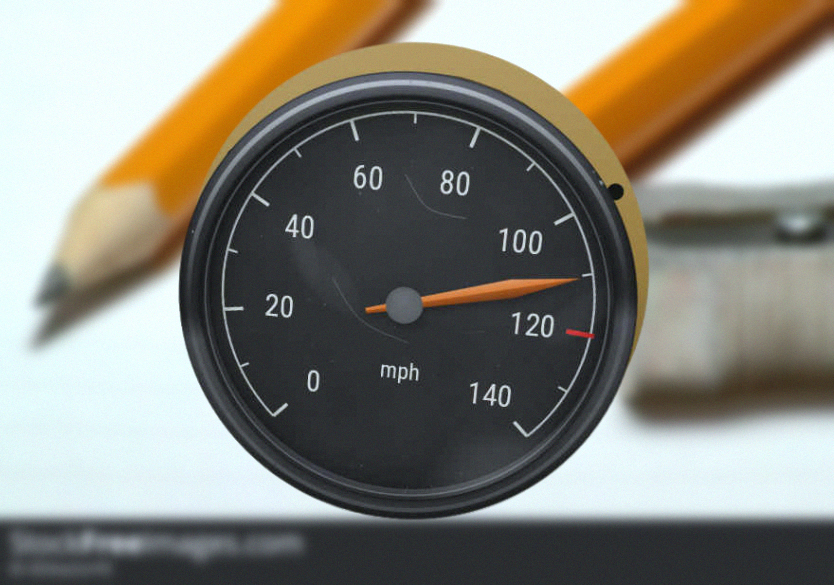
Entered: 110 mph
